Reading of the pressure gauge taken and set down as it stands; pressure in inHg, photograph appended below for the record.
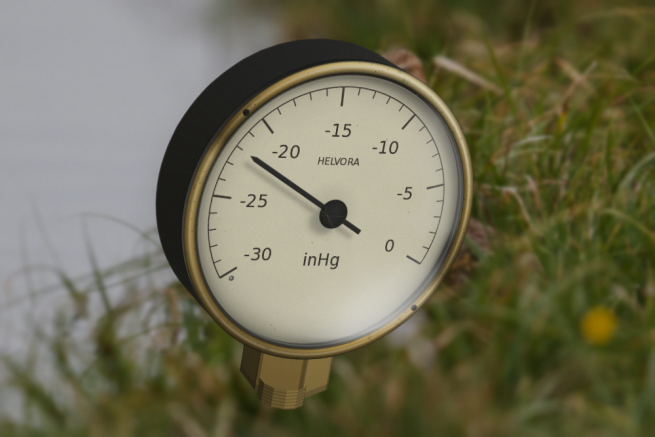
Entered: -22 inHg
